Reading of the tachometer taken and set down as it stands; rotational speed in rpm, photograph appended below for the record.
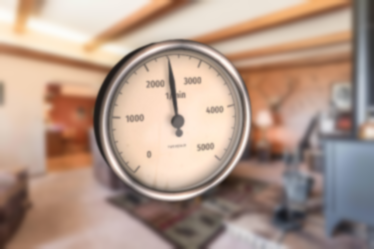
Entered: 2400 rpm
